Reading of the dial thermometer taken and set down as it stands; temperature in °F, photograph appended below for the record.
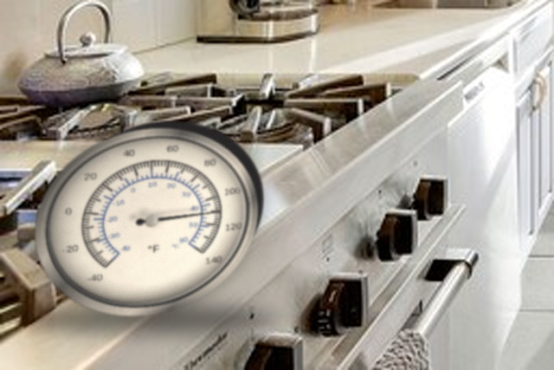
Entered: 110 °F
